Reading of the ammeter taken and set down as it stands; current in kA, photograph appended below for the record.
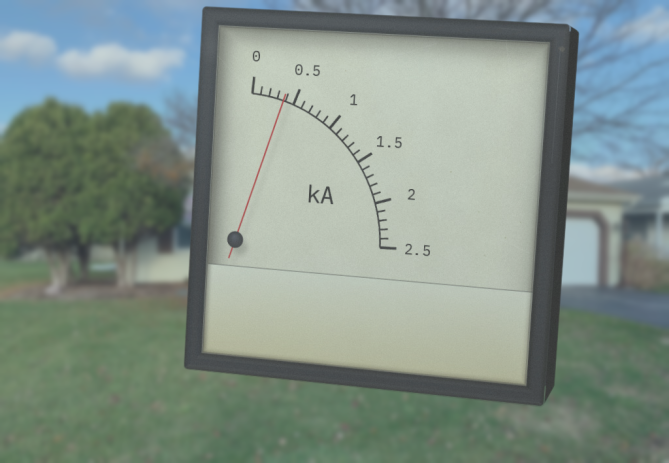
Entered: 0.4 kA
